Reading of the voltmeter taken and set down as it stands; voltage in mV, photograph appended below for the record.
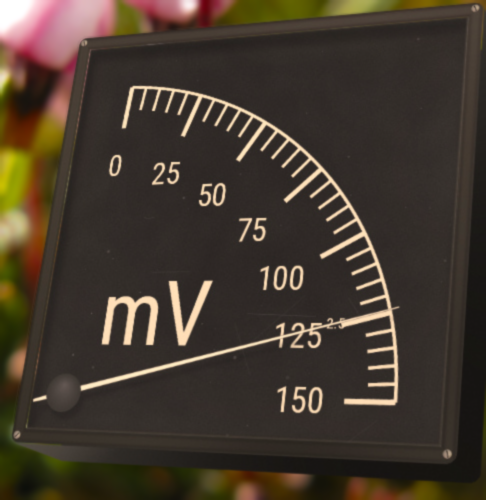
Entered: 125 mV
